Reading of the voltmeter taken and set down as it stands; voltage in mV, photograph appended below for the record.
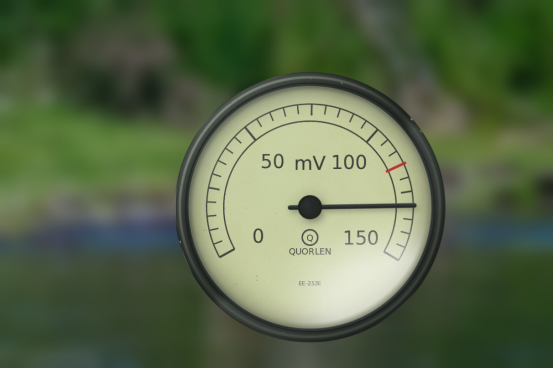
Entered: 130 mV
